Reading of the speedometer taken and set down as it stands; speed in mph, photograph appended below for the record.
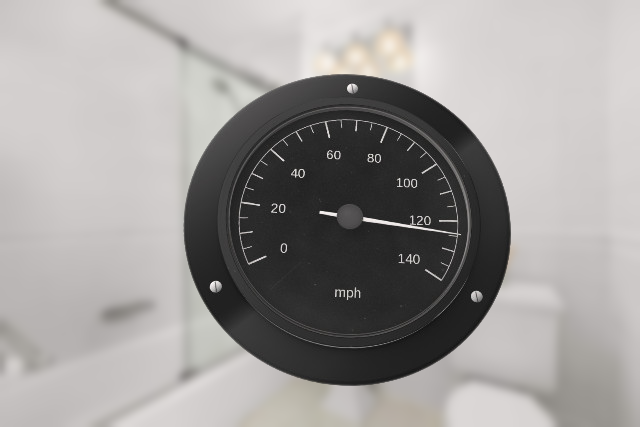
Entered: 125 mph
